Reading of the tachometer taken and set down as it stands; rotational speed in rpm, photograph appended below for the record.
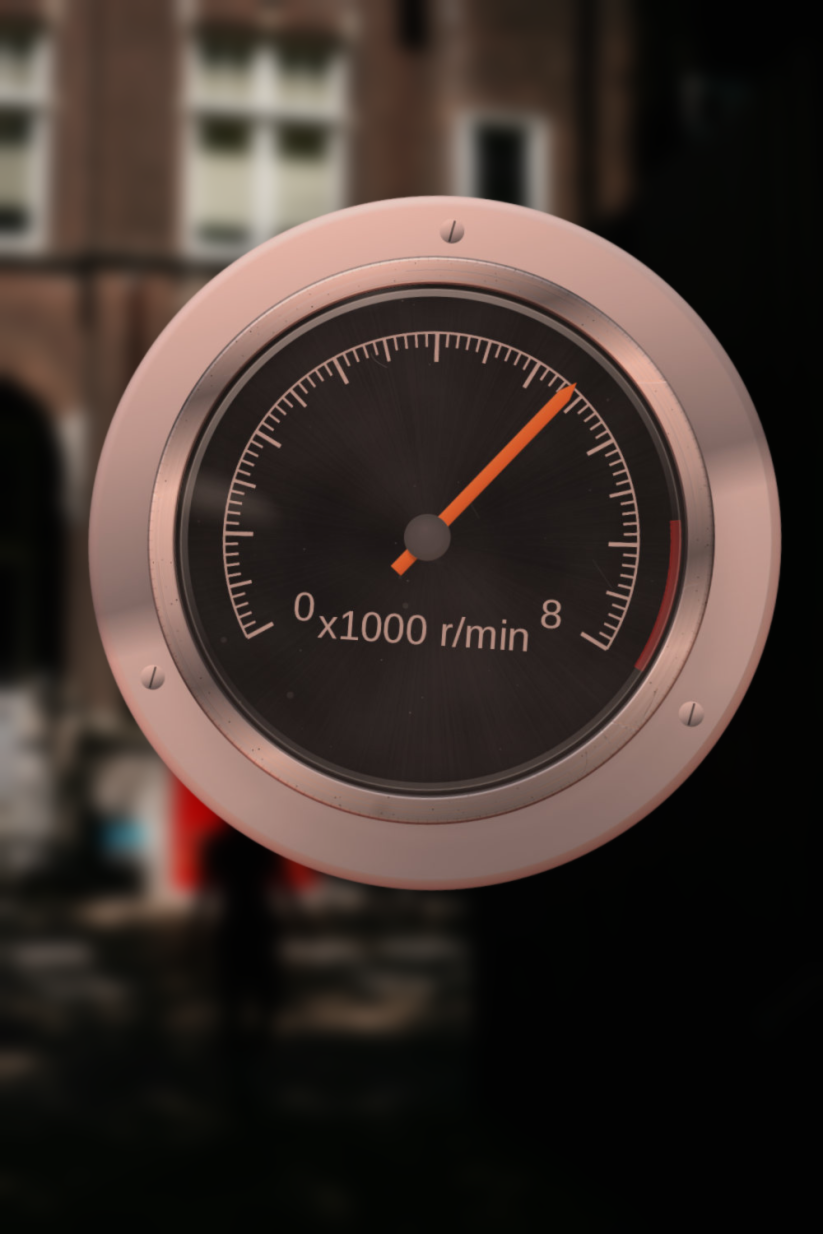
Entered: 5400 rpm
